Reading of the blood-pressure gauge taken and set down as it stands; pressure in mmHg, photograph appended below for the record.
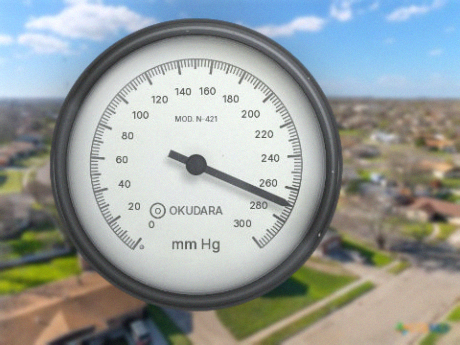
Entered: 270 mmHg
